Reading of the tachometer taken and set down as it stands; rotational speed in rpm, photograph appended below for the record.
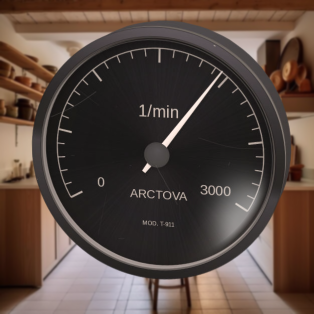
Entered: 1950 rpm
